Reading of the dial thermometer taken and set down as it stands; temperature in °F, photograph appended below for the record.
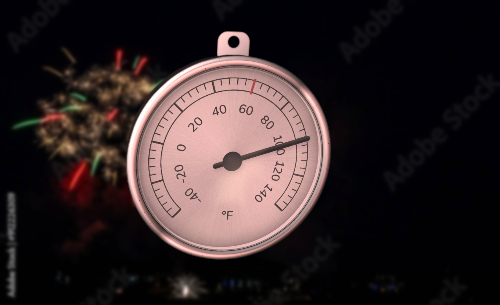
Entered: 100 °F
